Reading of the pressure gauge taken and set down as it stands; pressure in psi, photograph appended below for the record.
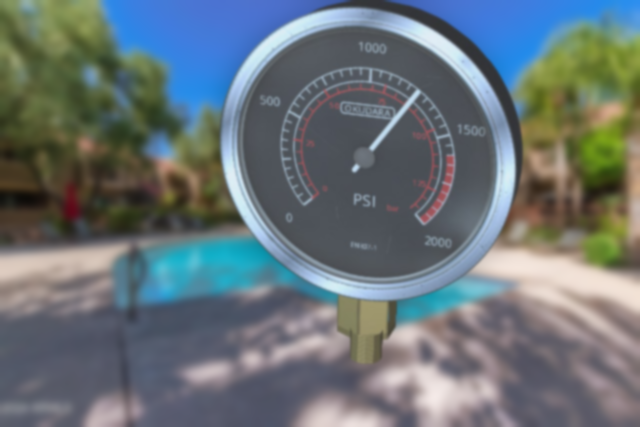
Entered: 1250 psi
